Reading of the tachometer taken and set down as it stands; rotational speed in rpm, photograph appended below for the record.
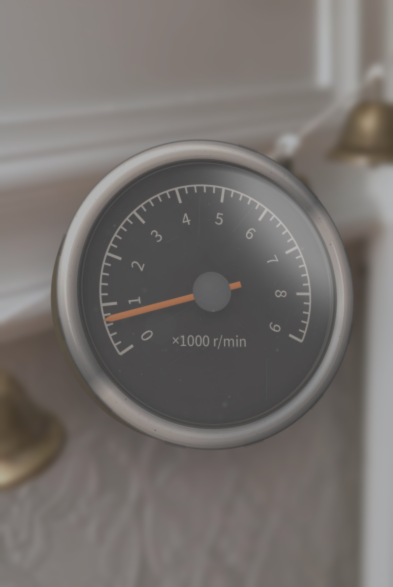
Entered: 700 rpm
